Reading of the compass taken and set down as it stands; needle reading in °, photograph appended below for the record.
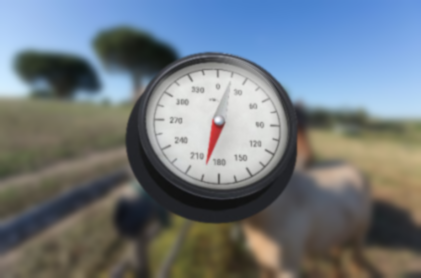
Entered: 195 °
